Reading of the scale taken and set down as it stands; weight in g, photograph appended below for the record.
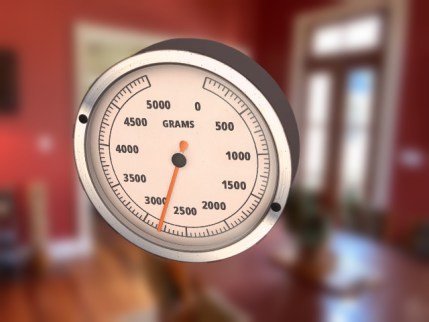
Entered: 2800 g
